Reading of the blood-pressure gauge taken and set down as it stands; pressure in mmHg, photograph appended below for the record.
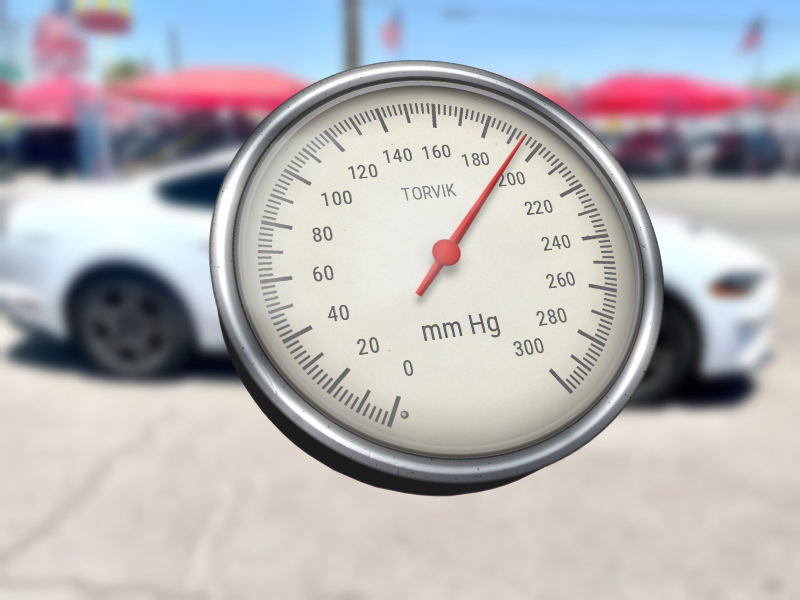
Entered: 194 mmHg
